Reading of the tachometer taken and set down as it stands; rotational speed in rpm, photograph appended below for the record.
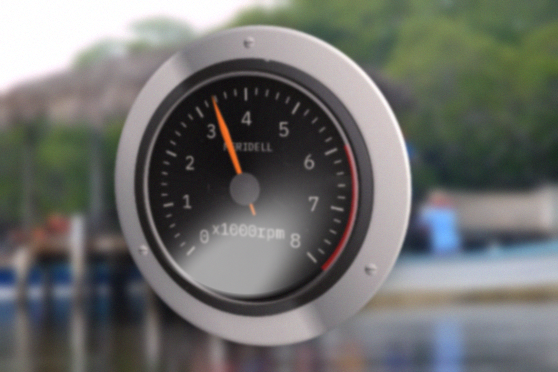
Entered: 3400 rpm
